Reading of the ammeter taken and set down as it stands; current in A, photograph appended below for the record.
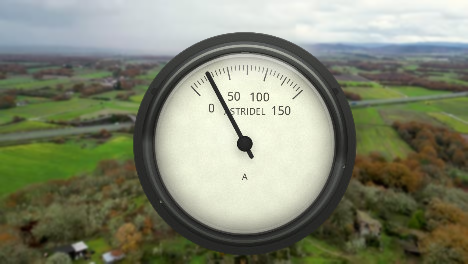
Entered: 25 A
